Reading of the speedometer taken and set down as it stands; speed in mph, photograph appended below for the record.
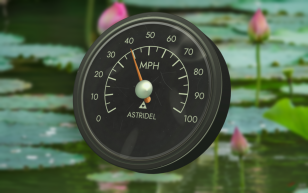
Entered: 40 mph
